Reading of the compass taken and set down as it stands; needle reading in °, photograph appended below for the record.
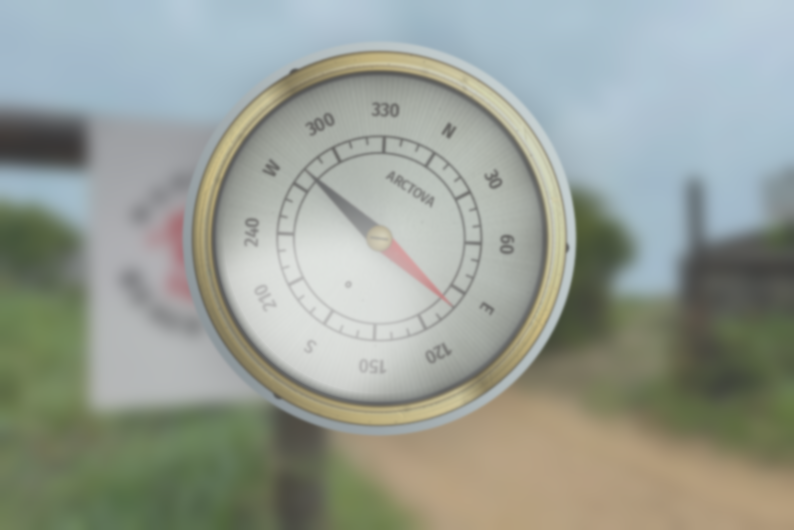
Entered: 100 °
